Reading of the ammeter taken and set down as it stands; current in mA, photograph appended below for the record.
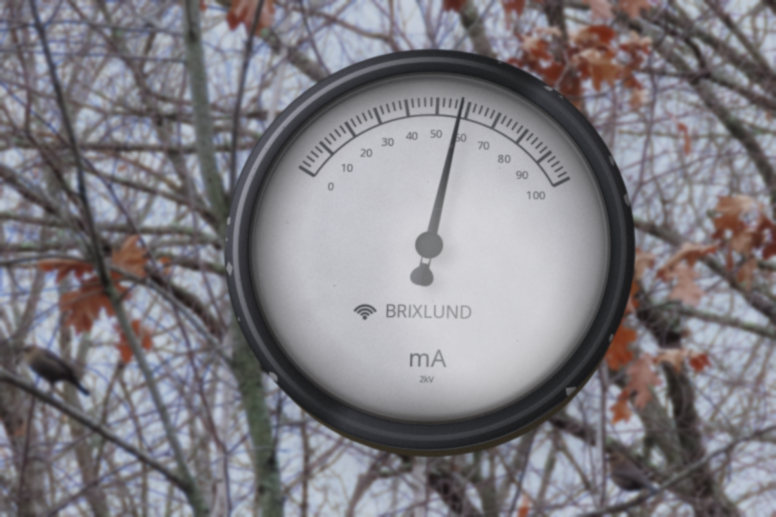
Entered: 58 mA
